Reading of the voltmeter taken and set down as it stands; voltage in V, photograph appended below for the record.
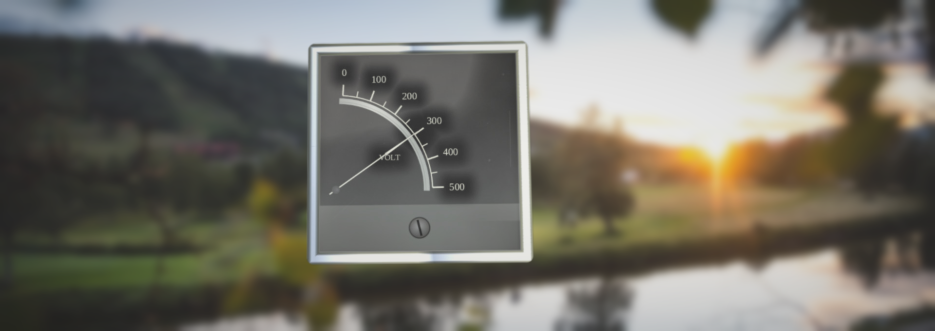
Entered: 300 V
